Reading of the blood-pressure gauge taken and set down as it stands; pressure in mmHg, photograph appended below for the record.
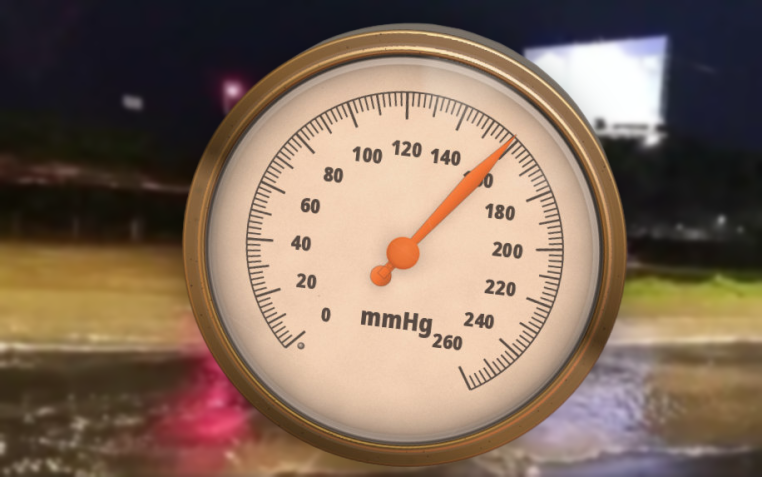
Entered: 158 mmHg
